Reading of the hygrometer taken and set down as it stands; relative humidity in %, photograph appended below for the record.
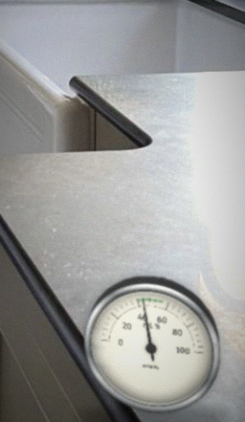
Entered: 44 %
